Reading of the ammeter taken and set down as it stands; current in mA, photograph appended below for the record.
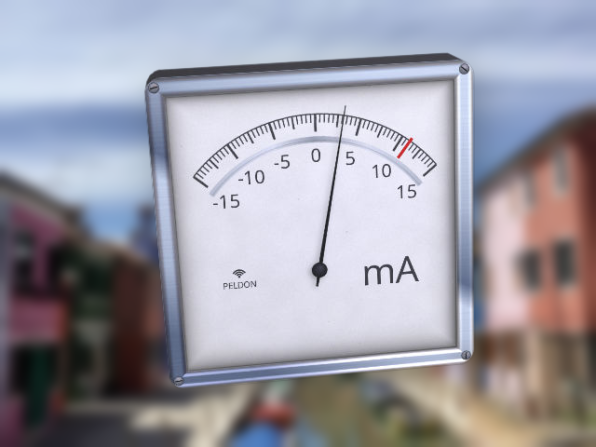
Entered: 3 mA
